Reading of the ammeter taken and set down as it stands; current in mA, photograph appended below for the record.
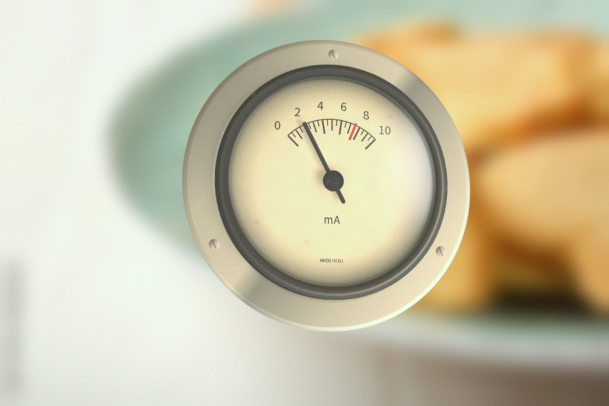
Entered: 2 mA
